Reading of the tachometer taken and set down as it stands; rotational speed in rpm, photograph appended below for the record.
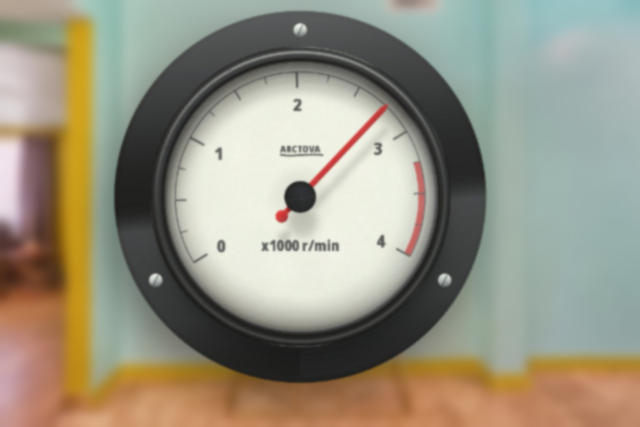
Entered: 2750 rpm
